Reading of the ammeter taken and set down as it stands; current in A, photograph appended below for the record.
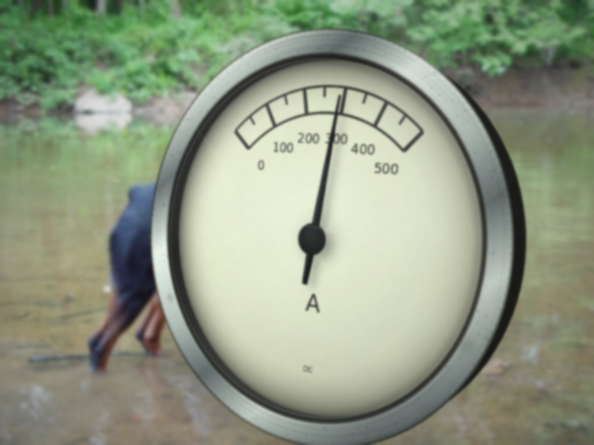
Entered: 300 A
